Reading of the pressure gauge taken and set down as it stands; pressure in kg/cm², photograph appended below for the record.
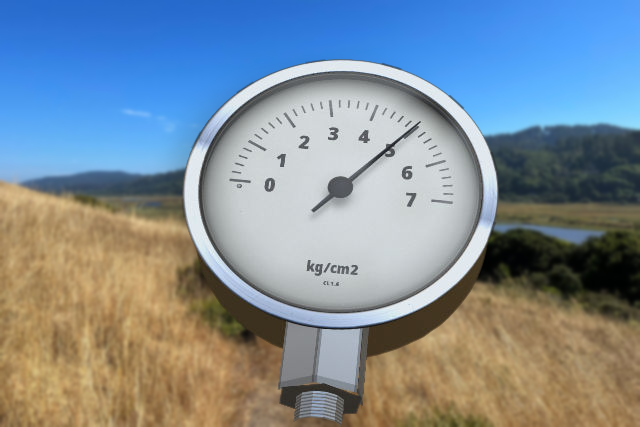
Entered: 5 kg/cm²
